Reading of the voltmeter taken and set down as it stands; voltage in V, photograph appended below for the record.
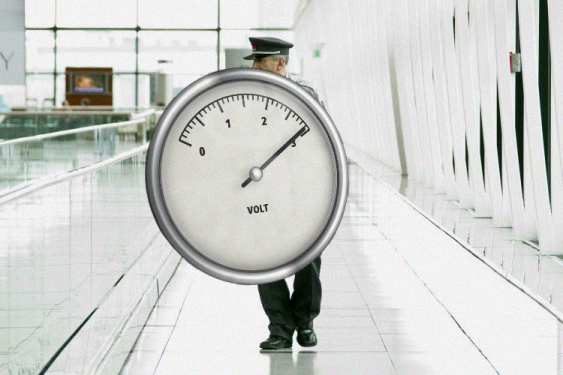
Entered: 2.9 V
